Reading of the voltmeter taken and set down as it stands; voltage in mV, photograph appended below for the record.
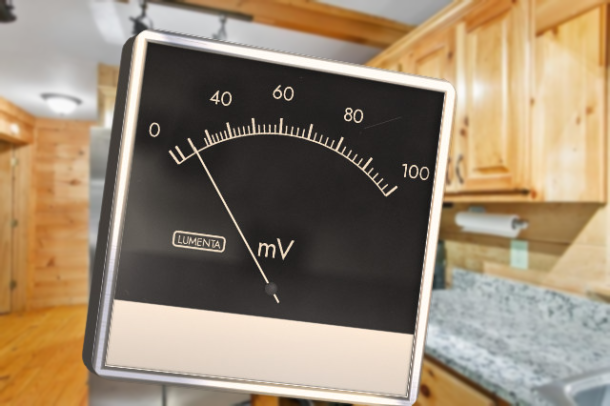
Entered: 20 mV
